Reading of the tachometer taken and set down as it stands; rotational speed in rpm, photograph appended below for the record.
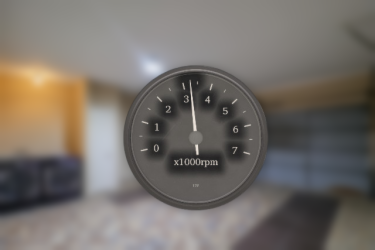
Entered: 3250 rpm
